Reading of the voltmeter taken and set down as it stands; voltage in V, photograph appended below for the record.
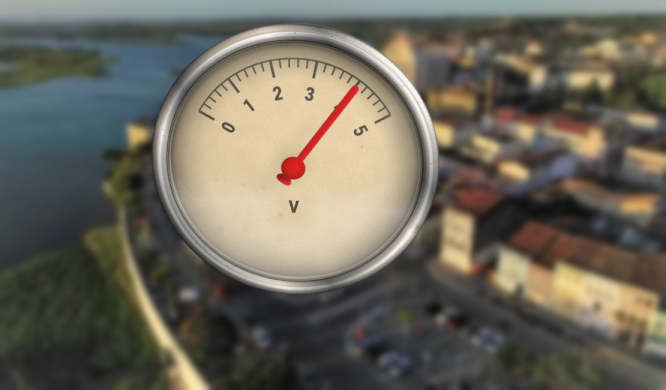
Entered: 4 V
